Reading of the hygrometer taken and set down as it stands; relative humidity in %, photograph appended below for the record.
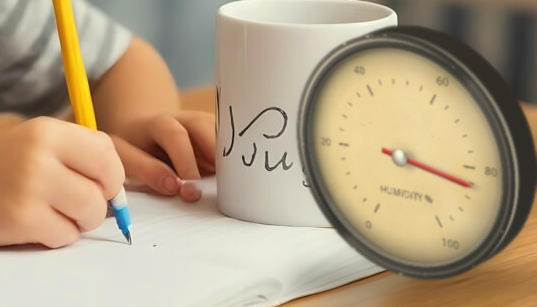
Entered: 84 %
